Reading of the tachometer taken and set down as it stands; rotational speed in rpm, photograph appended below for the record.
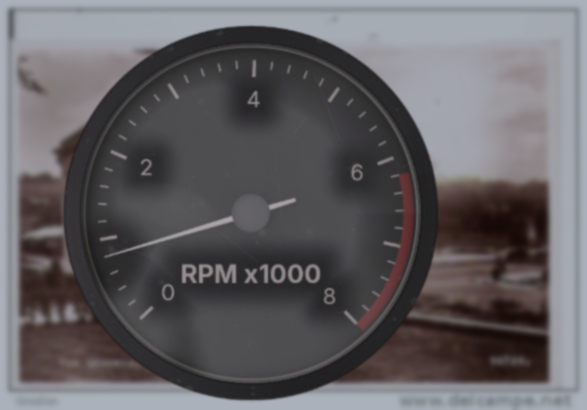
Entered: 800 rpm
